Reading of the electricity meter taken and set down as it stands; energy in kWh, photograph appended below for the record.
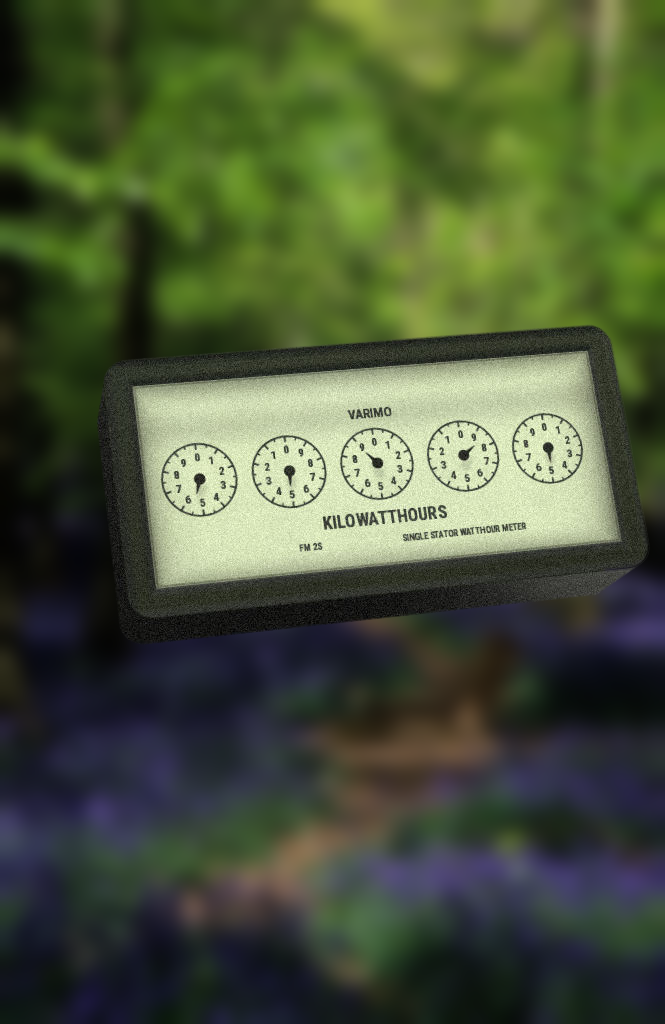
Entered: 54885 kWh
